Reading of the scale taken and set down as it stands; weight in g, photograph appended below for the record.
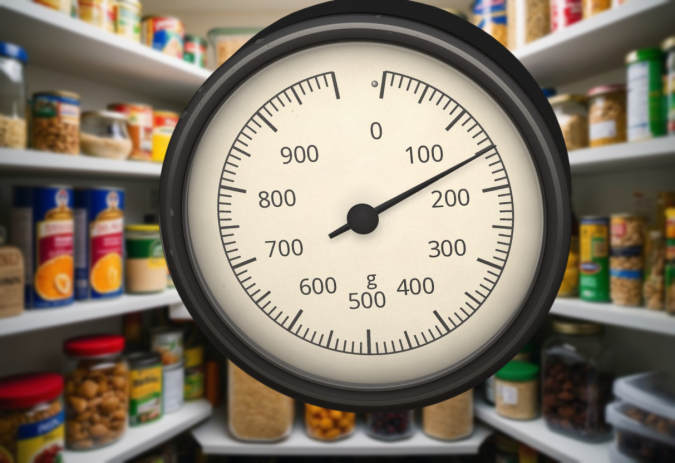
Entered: 150 g
